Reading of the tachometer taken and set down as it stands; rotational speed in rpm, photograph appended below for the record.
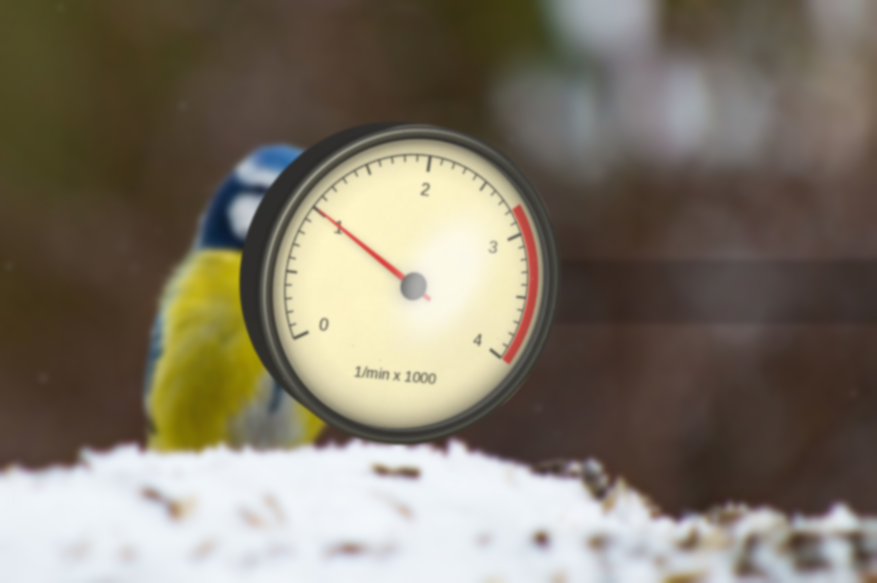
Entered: 1000 rpm
